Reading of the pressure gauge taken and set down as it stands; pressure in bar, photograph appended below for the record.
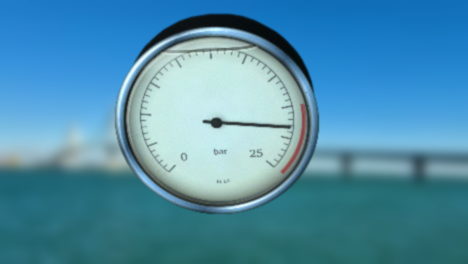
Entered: 21.5 bar
